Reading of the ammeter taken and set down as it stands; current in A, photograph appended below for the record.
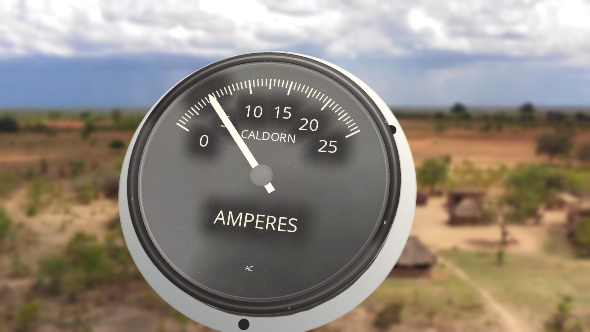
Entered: 5 A
